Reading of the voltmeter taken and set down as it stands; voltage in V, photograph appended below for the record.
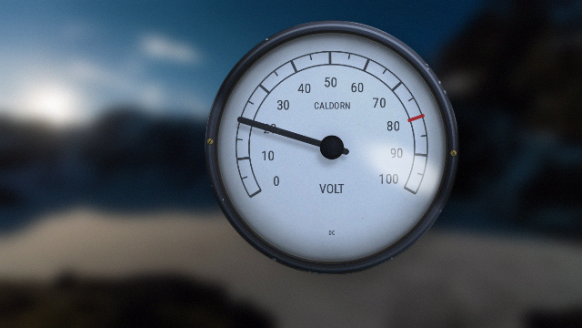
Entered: 20 V
